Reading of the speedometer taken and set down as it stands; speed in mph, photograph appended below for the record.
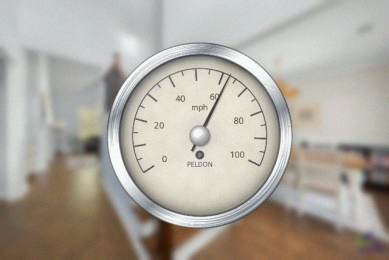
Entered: 62.5 mph
